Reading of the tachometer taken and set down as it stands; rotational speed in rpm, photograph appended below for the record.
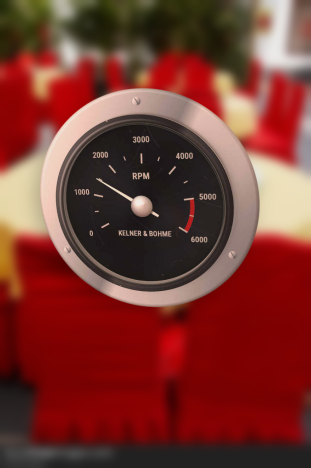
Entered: 1500 rpm
